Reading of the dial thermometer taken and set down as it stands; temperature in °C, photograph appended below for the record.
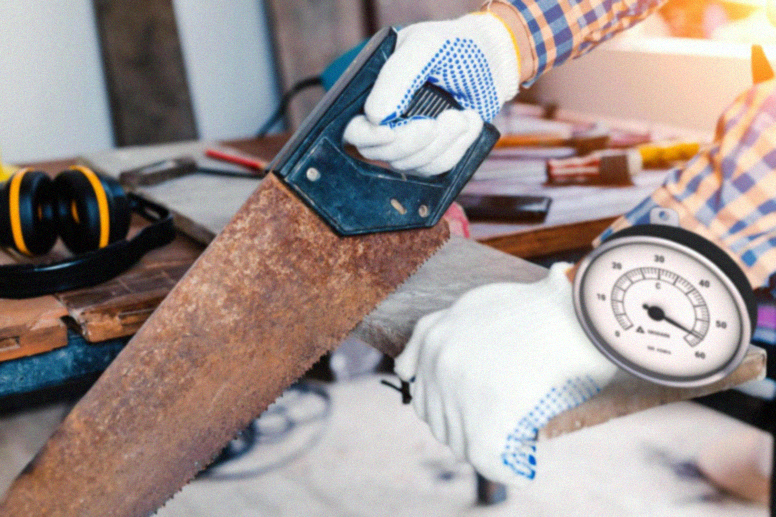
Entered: 55 °C
